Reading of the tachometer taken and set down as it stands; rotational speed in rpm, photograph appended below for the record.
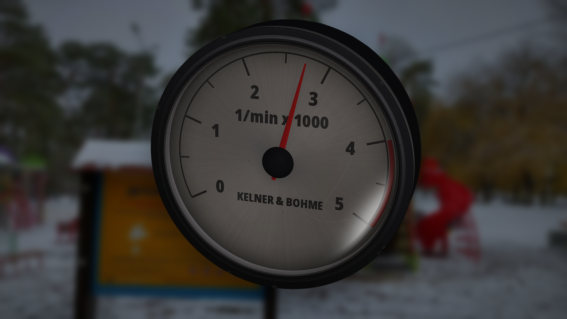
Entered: 2750 rpm
